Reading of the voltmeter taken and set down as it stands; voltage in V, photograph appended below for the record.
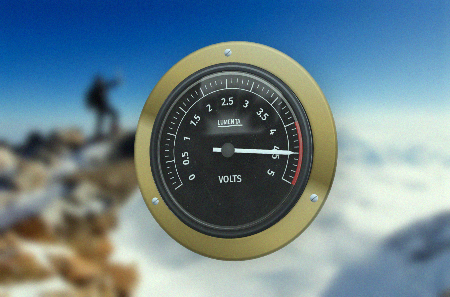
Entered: 4.5 V
